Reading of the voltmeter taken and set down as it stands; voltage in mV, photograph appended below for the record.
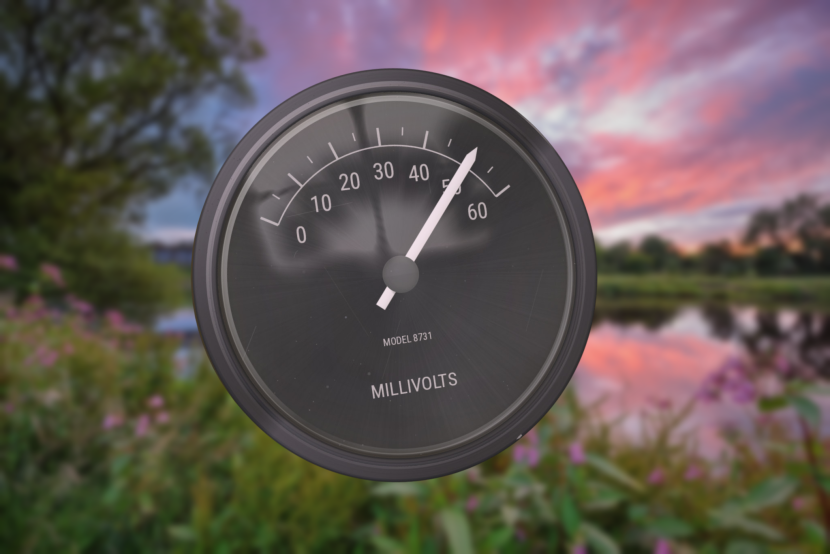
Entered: 50 mV
